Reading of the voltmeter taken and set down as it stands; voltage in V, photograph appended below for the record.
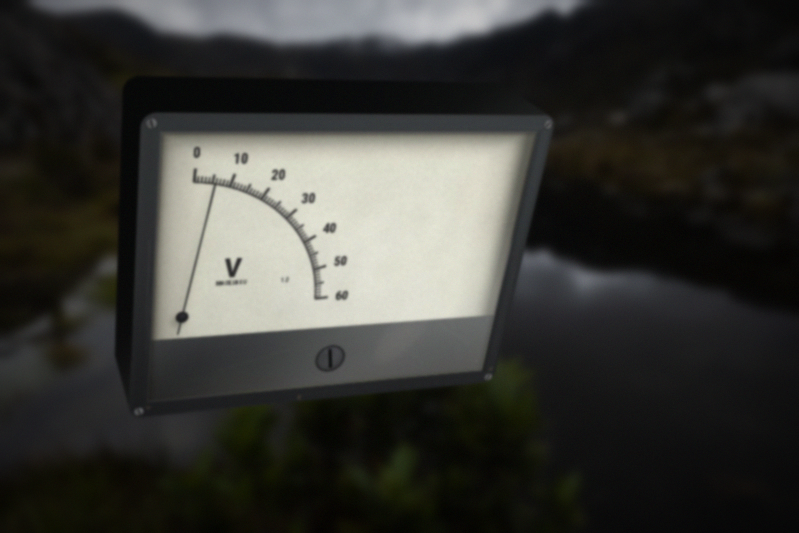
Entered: 5 V
